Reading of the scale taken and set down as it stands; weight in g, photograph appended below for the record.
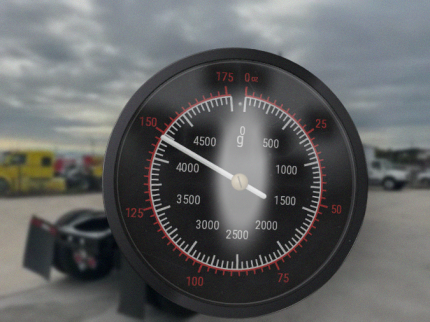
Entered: 4200 g
